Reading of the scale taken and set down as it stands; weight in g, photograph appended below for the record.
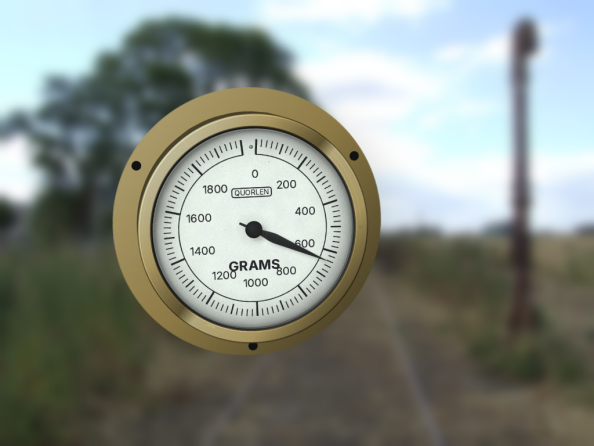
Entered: 640 g
